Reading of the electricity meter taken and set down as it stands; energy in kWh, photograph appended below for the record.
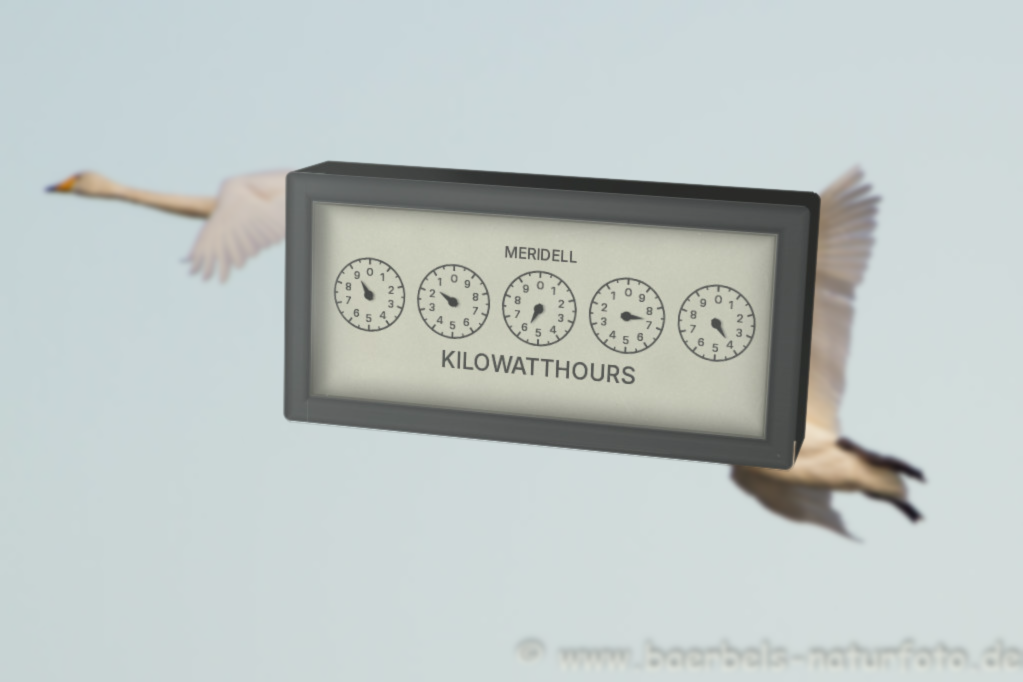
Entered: 91574 kWh
